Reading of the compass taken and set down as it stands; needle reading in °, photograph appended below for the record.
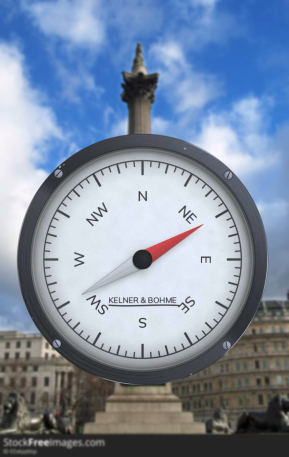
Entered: 60 °
